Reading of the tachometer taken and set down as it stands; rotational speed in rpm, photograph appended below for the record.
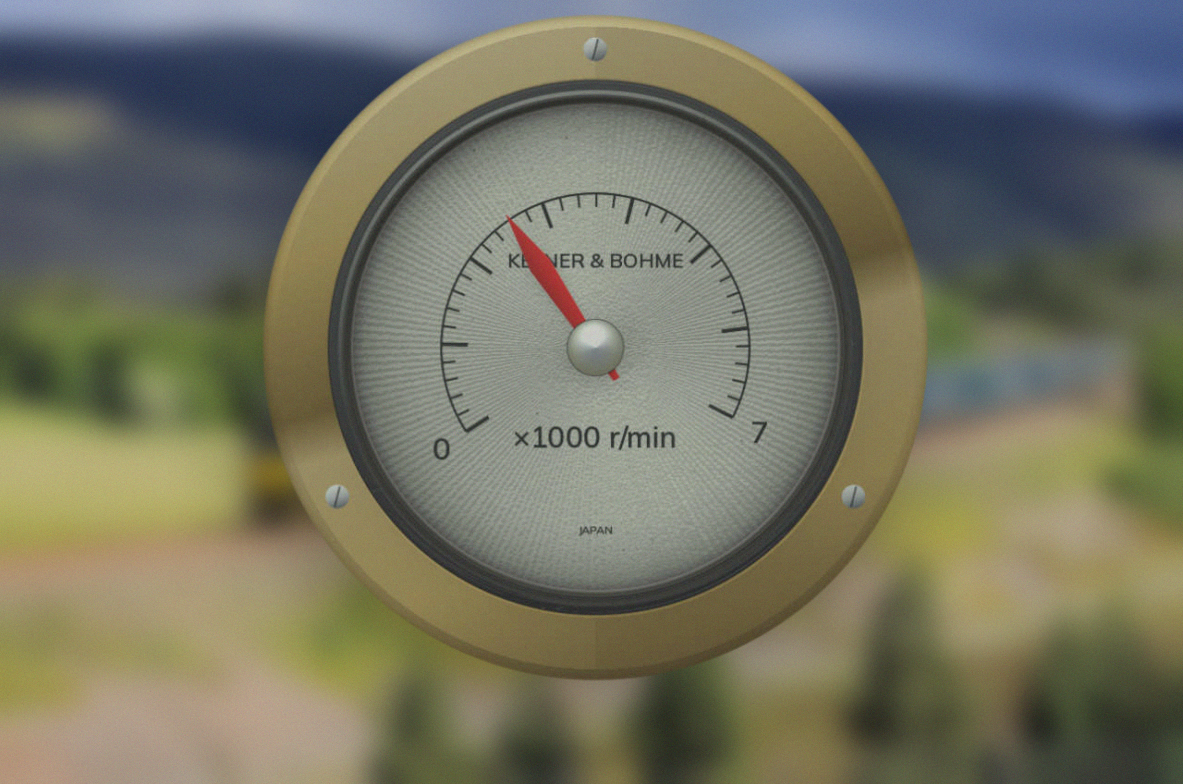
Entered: 2600 rpm
